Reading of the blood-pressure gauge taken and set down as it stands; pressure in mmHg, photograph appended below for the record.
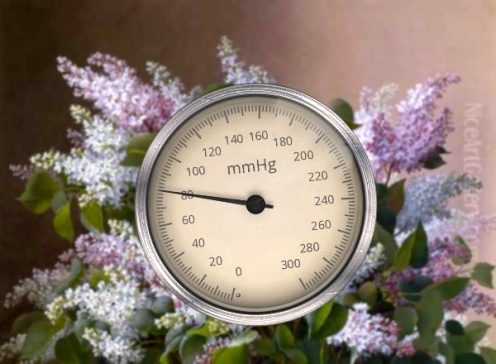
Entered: 80 mmHg
